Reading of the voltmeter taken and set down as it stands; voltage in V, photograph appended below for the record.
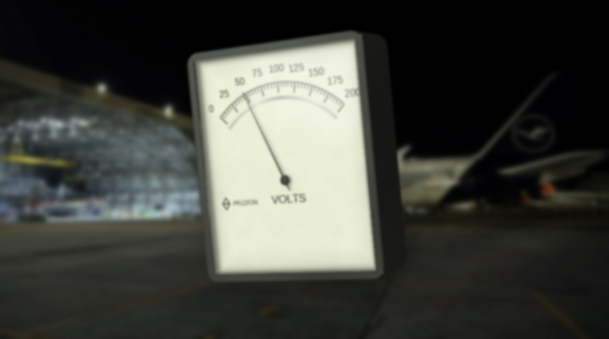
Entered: 50 V
